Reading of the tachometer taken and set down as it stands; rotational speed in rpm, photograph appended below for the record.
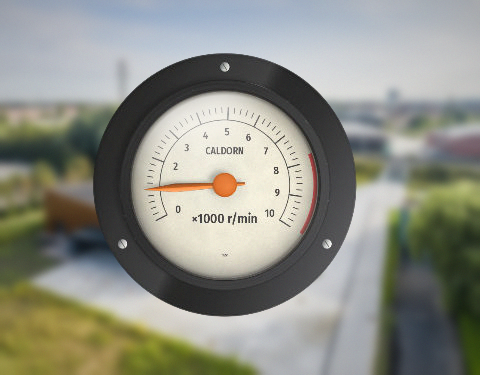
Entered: 1000 rpm
